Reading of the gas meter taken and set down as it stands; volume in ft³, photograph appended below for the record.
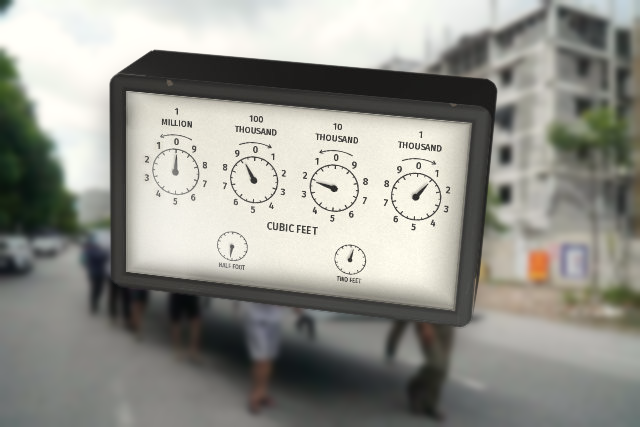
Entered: 992100 ft³
